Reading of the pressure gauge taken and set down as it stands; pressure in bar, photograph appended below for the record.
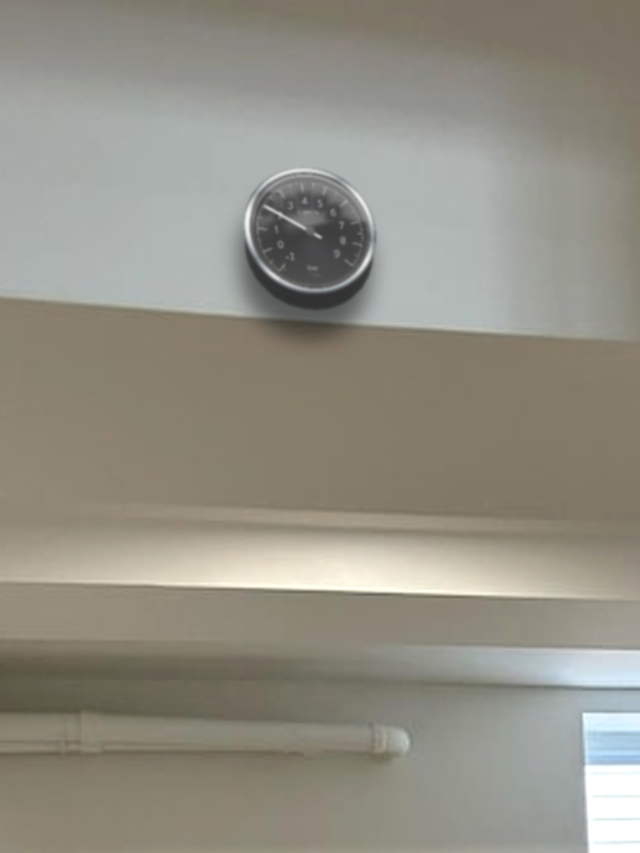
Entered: 2 bar
